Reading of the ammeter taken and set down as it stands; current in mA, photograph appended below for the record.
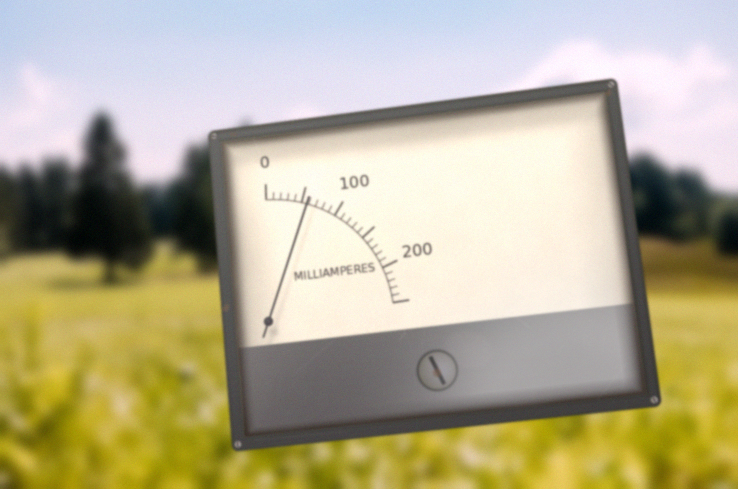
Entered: 60 mA
